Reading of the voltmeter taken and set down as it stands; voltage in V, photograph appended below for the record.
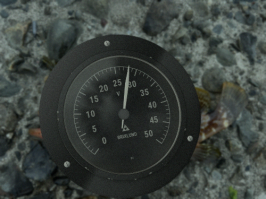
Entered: 28 V
